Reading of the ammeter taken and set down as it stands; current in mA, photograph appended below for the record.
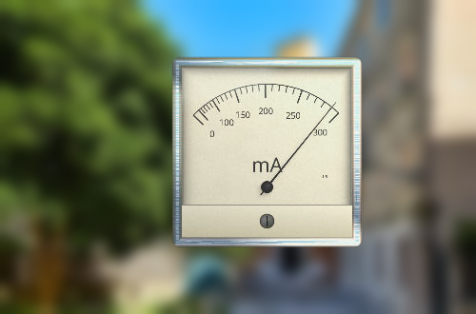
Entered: 290 mA
